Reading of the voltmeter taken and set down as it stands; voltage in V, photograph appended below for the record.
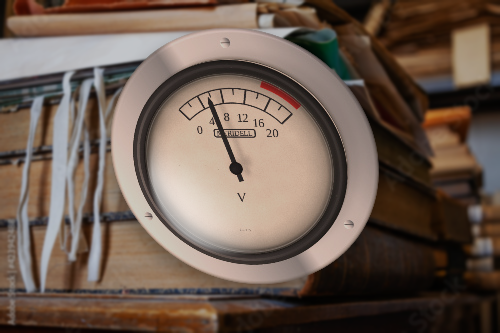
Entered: 6 V
